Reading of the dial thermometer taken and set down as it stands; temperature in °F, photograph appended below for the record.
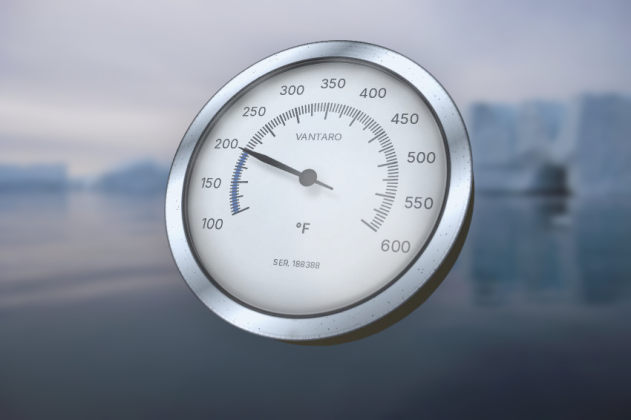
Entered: 200 °F
